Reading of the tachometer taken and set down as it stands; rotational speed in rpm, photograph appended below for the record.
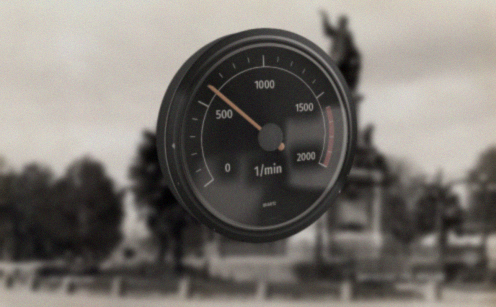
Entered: 600 rpm
